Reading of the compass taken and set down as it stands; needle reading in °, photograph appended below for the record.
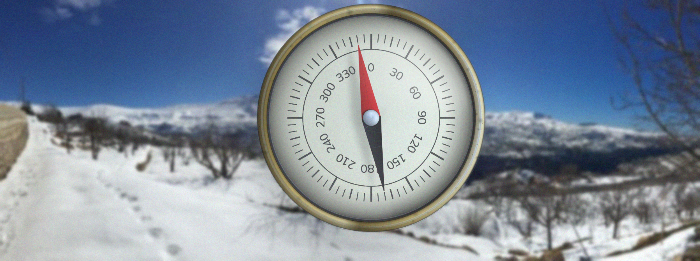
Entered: 350 °
